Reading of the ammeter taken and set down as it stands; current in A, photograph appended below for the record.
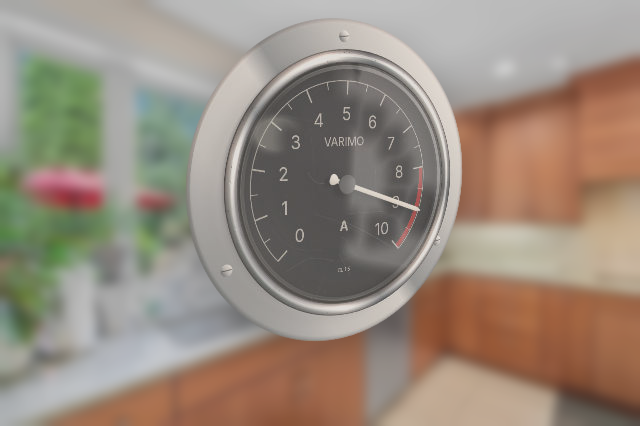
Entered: 9 A
